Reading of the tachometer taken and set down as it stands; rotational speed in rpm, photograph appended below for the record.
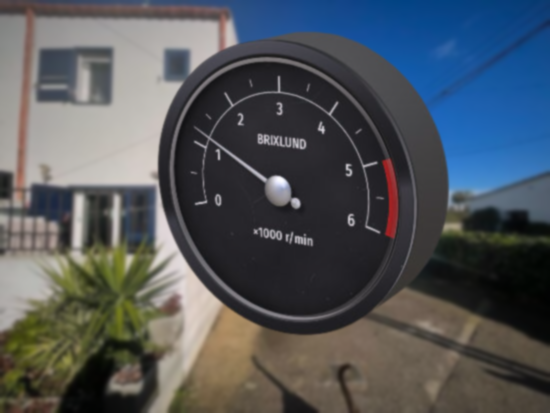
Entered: 1250 rpm
